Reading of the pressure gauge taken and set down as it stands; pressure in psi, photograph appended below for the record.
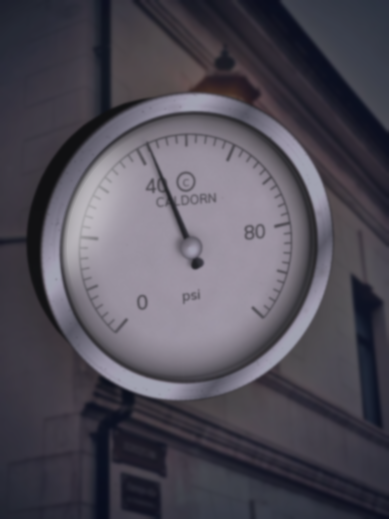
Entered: 42 psi
